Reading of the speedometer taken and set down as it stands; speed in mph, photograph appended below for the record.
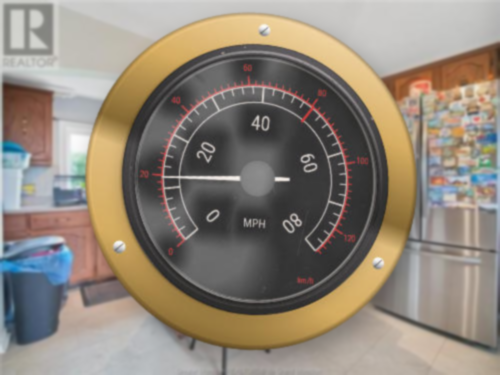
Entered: 12 mph
